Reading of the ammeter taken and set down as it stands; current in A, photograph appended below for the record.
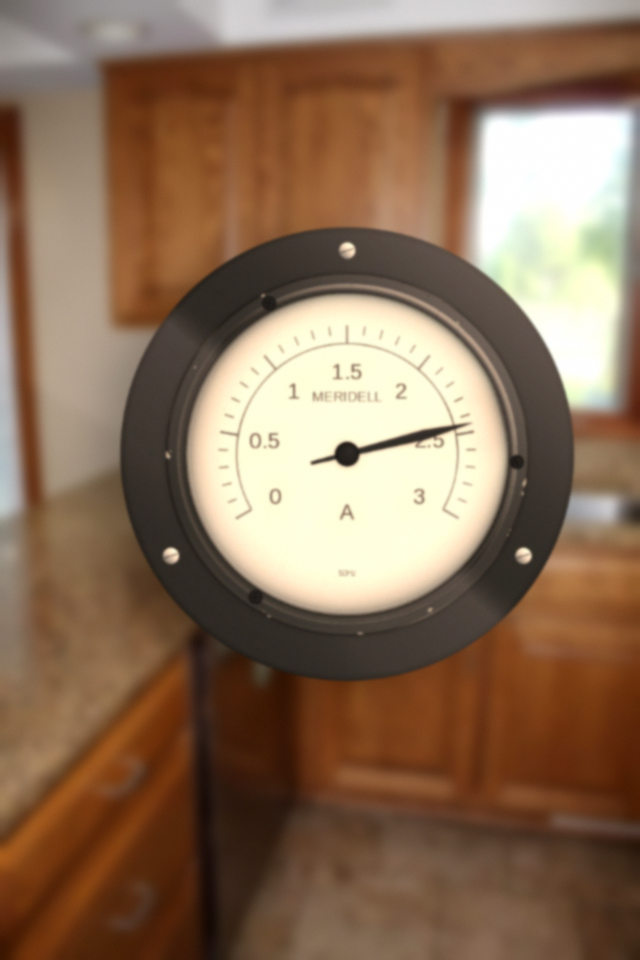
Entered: 2.45 A
